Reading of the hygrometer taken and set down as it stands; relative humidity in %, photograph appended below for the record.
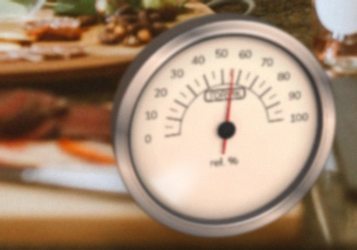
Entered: 55 %
